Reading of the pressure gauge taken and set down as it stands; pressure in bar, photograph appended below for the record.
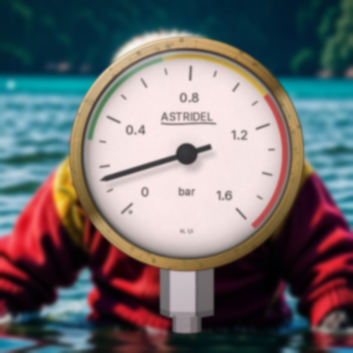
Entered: 0.15 bar
